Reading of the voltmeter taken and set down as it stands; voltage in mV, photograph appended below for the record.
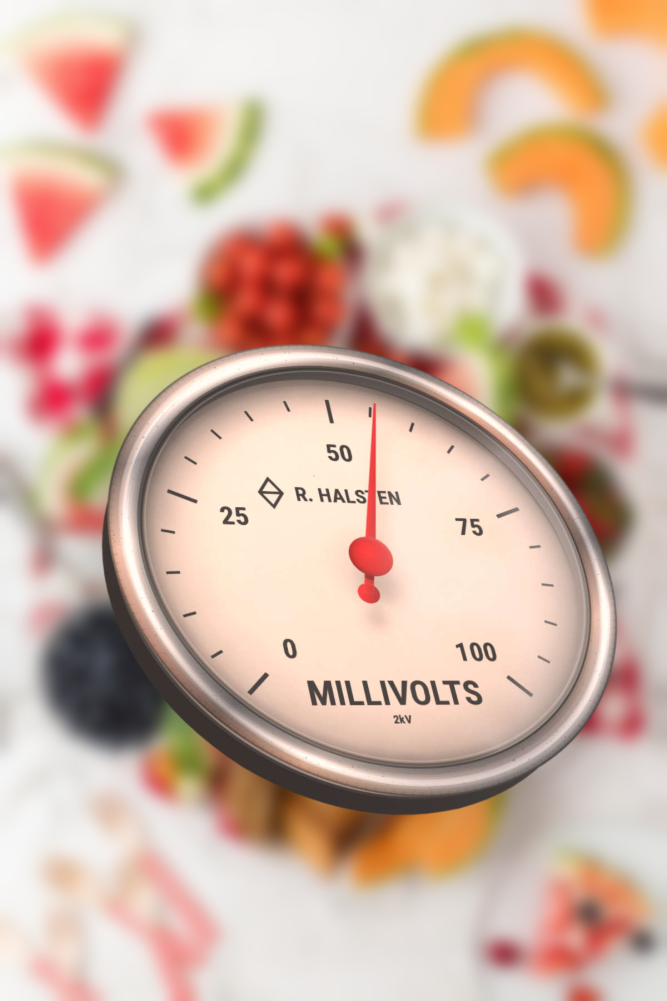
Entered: 55 mV
